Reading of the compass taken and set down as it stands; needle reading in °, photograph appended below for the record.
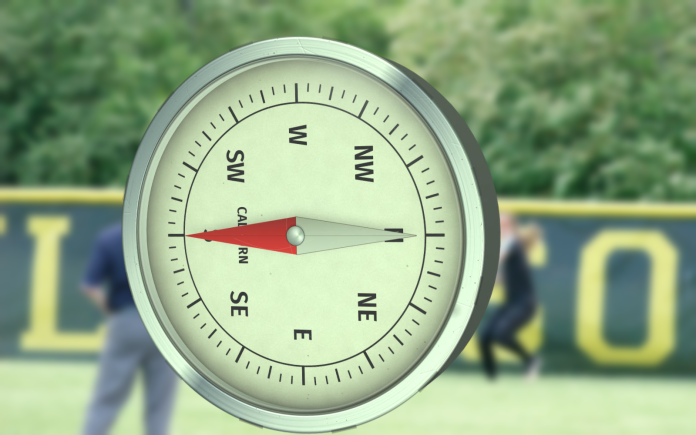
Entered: 180 °
